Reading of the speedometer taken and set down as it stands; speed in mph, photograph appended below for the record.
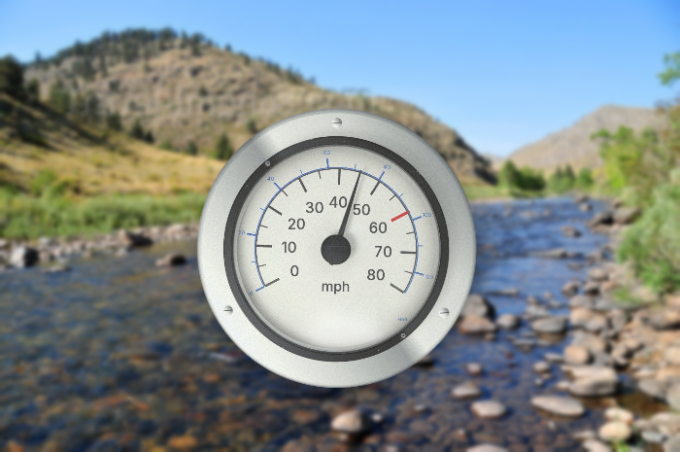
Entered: 45 mph
